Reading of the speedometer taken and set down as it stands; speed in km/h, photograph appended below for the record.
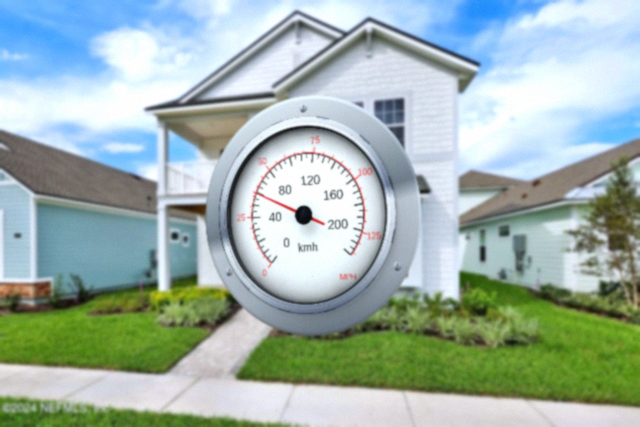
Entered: 60 km/h
